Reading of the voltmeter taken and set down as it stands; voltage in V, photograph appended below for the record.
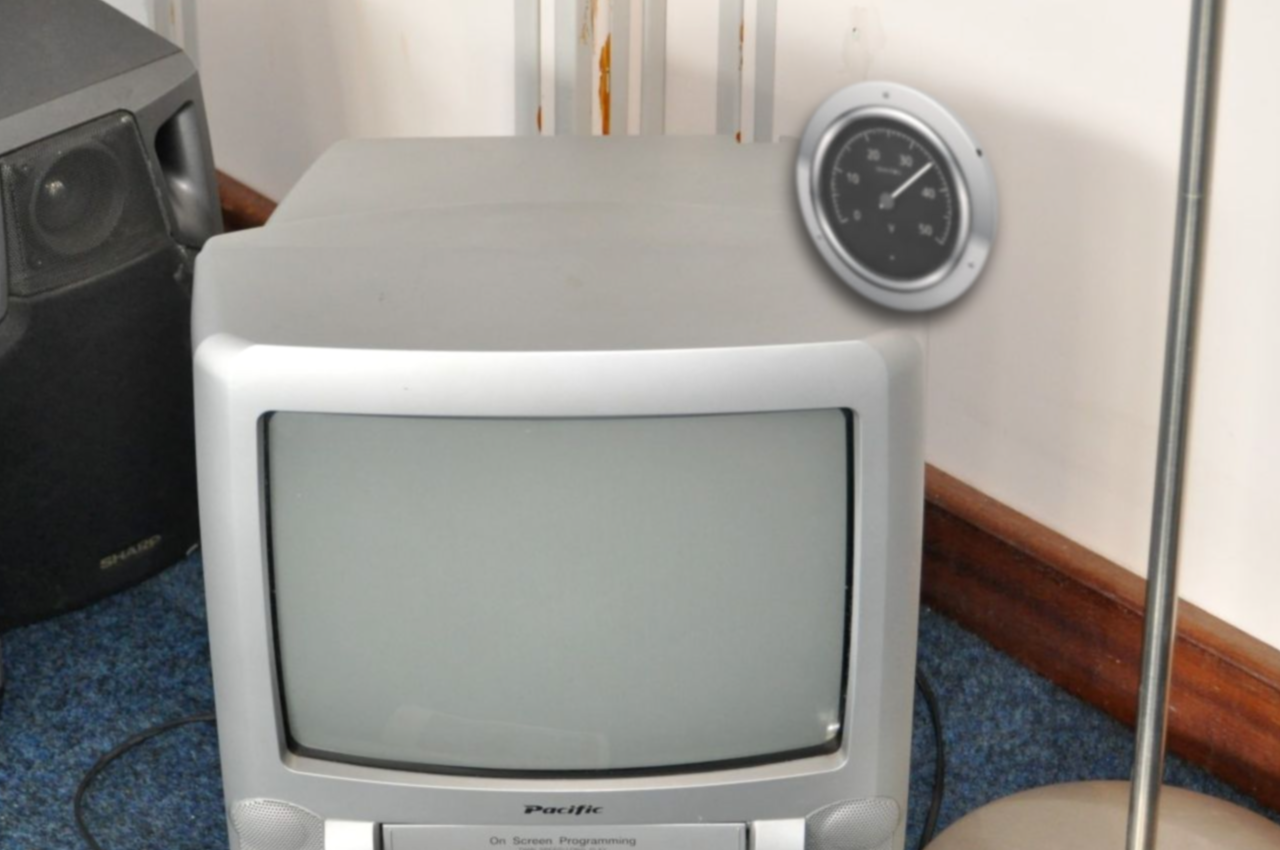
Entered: 35 V
